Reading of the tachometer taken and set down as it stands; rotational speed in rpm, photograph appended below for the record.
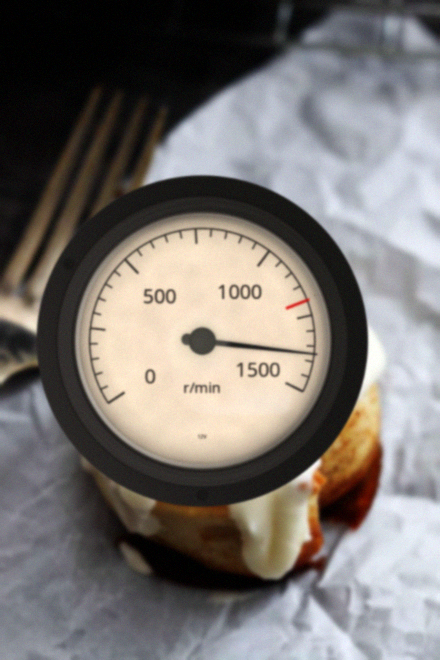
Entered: 1375 rpm
